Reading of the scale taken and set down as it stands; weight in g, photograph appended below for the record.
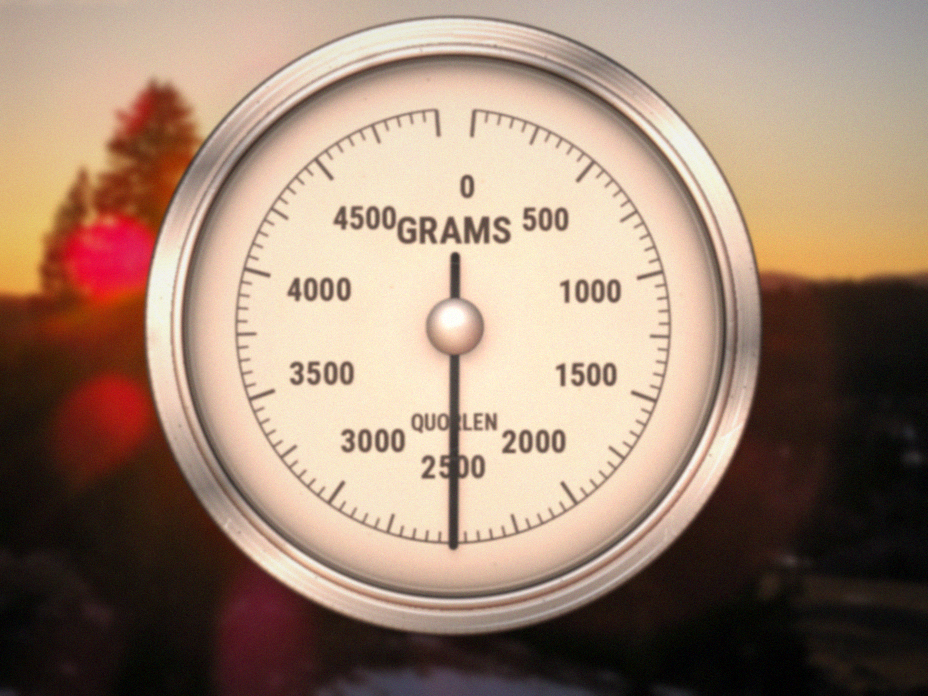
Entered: 2500 g
